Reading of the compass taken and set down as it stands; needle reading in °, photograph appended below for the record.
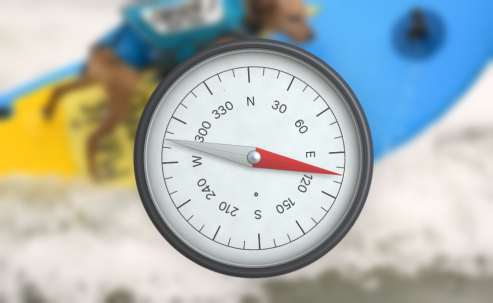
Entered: 105 °
